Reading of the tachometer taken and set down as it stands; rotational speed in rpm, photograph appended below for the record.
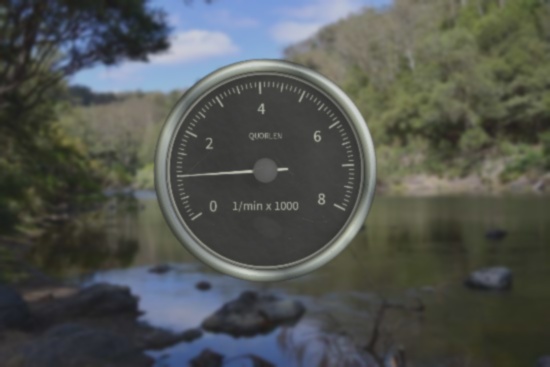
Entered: 1000 rpm
